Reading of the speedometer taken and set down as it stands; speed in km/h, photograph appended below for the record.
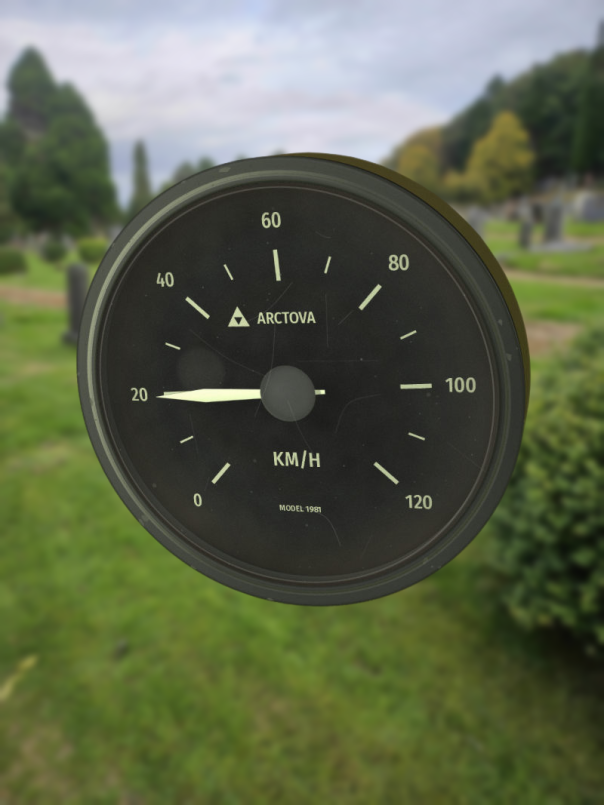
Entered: 20 km/h
